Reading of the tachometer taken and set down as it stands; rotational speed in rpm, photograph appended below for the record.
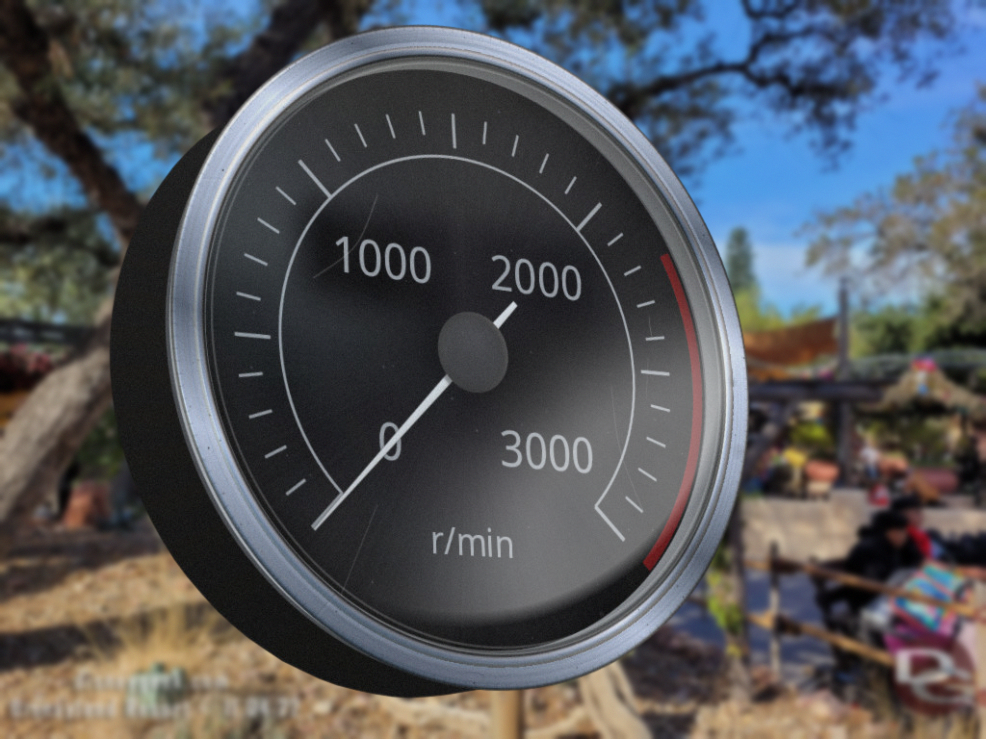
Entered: 0 rpm
